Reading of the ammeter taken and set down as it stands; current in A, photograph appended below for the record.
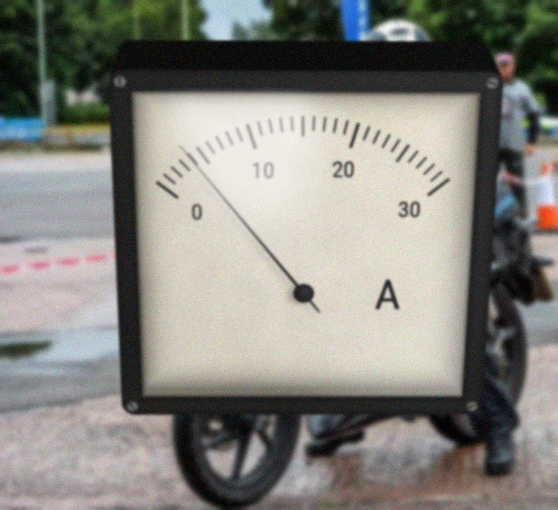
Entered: 4 A
